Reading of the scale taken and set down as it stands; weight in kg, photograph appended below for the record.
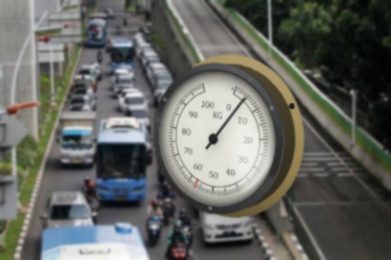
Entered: 5 kg
